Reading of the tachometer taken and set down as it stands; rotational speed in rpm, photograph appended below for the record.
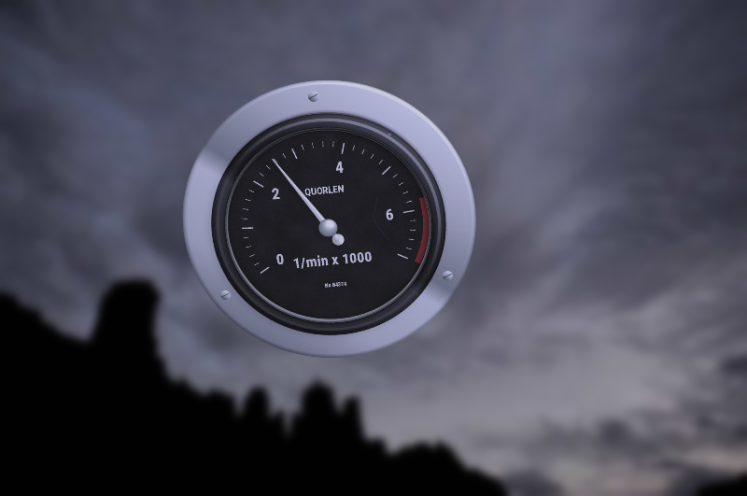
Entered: 2600 rpm
